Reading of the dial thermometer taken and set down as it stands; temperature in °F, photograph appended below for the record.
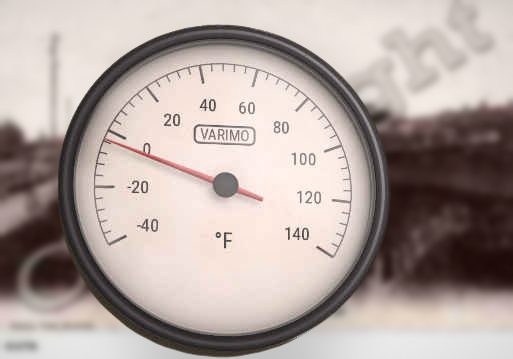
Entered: -4 °F
